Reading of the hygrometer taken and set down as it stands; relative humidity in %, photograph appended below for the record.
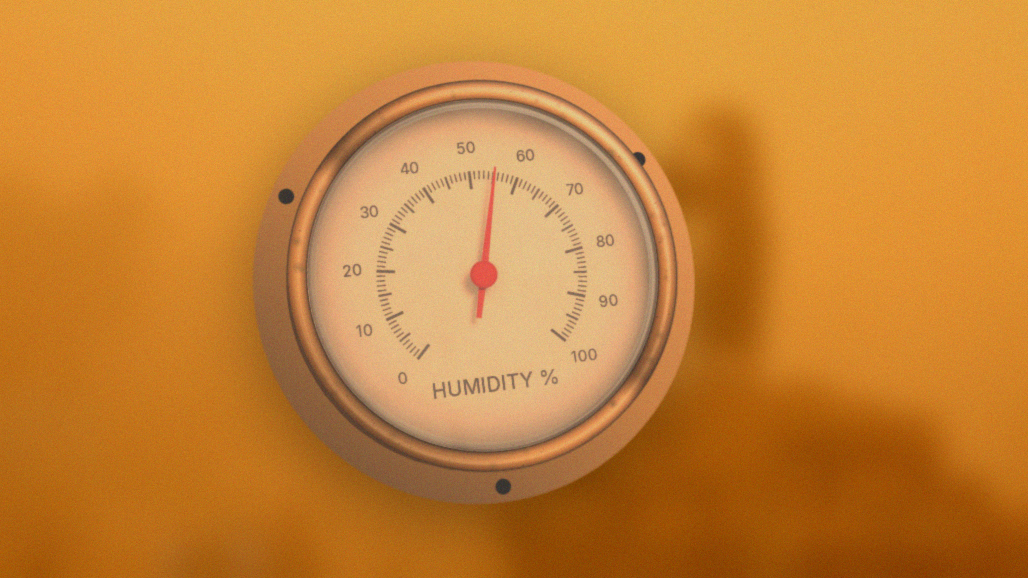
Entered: 55 %
